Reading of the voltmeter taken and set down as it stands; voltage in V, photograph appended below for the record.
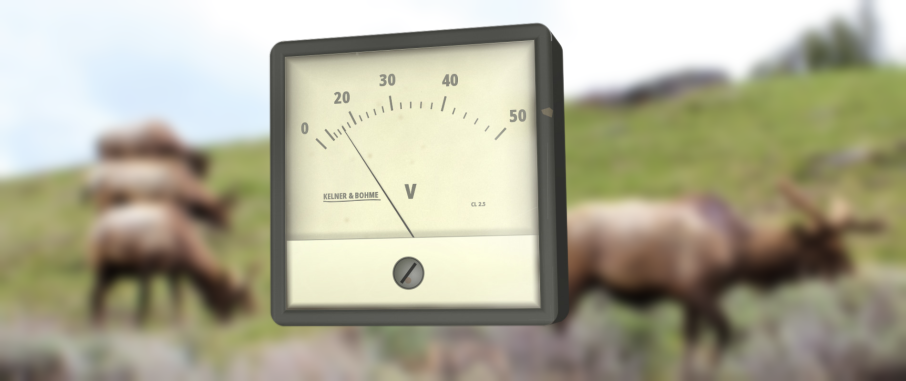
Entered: 16 V
